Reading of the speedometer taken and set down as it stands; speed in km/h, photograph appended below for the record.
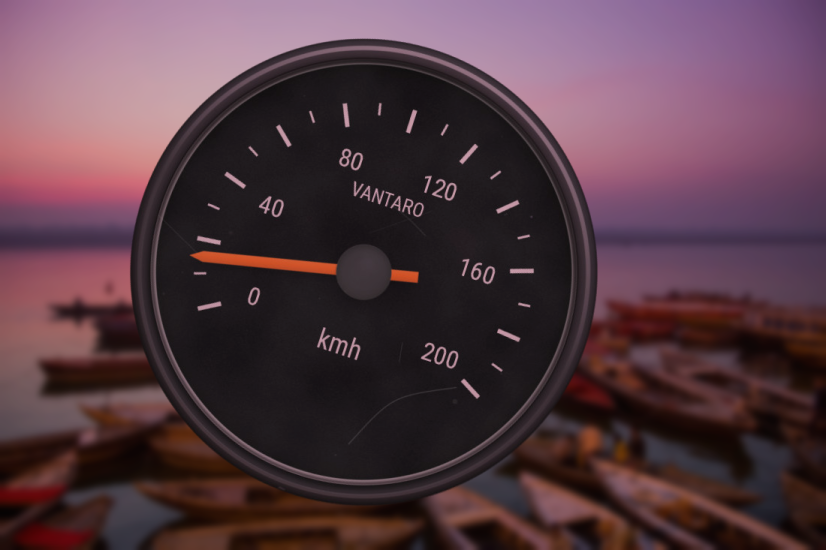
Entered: 15 km/h
